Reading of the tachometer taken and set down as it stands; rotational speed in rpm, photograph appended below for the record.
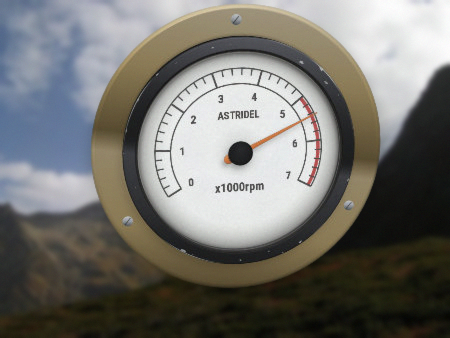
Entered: 5400 rpm
